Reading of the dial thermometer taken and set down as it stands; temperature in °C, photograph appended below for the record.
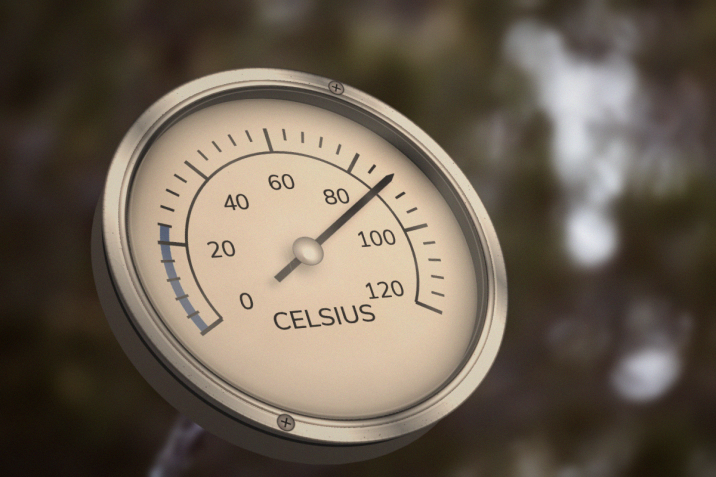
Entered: 88 °C
